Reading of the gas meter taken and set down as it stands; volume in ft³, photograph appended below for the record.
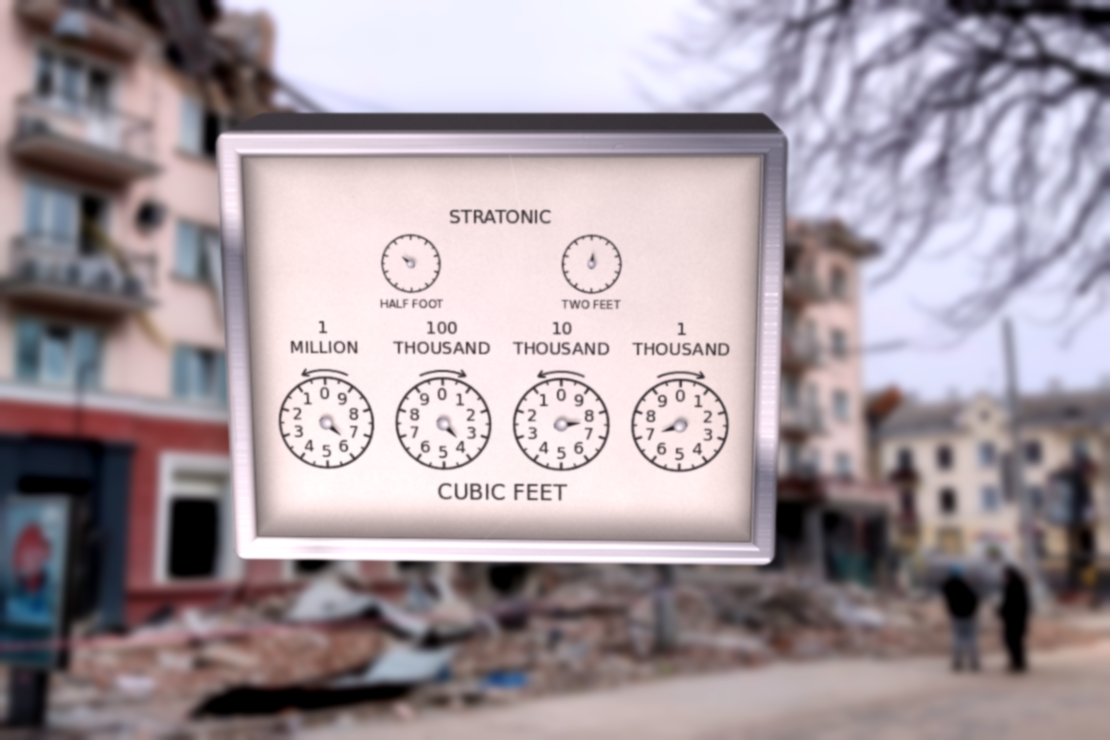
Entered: 637700 ft³
